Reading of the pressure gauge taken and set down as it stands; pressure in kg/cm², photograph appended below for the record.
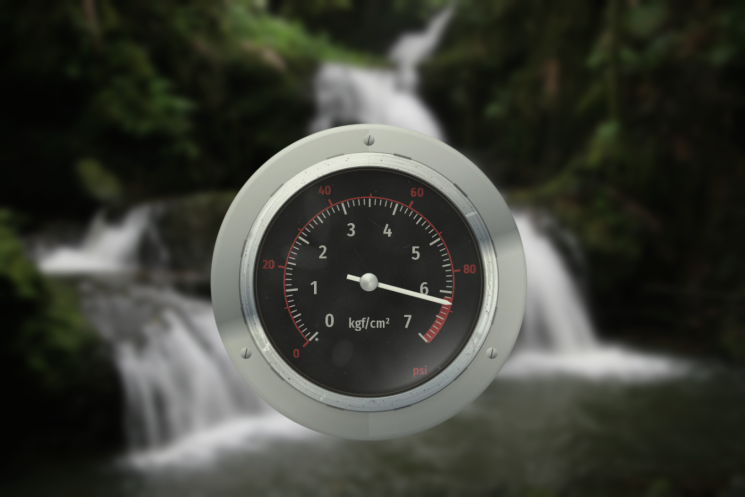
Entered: 6.2 kg/cm²
